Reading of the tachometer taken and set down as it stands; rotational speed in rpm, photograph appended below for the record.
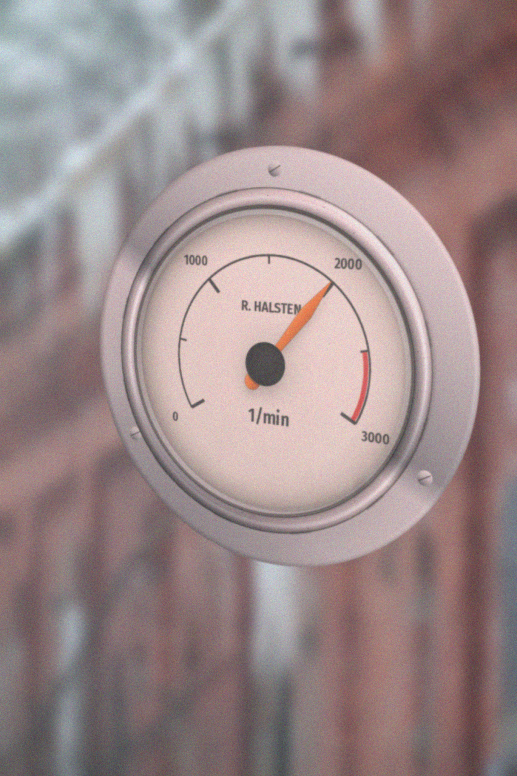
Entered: 2000 rpm
